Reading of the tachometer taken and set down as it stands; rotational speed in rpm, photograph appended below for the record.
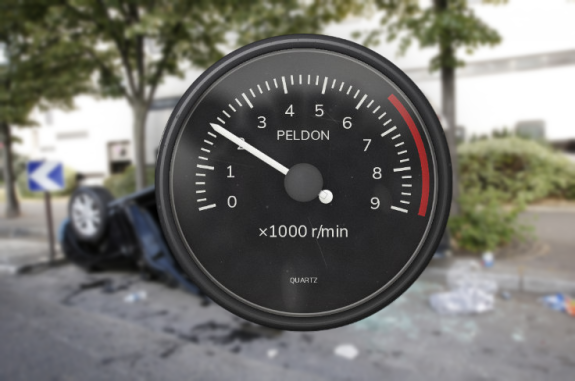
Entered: 2000 rpm
